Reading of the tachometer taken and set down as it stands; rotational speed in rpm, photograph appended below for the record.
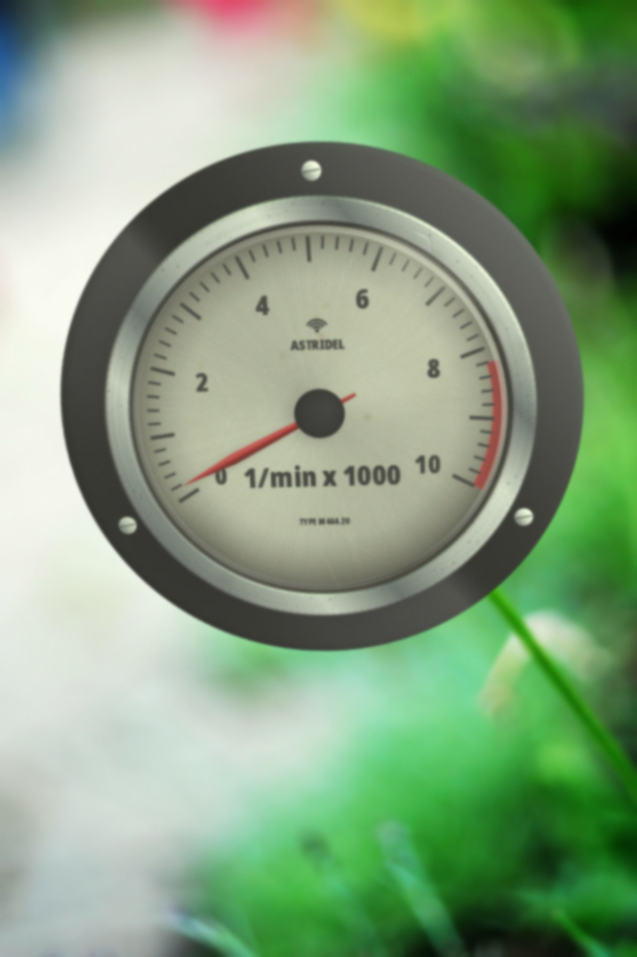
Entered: 200 rpm
